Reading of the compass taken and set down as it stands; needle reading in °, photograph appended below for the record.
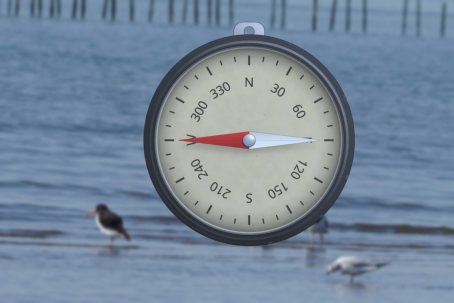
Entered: 270 °
